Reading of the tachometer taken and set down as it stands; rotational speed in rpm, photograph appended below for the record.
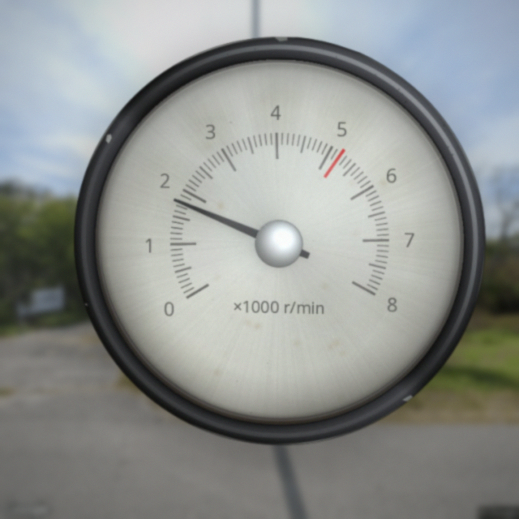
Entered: 1800 rpm
